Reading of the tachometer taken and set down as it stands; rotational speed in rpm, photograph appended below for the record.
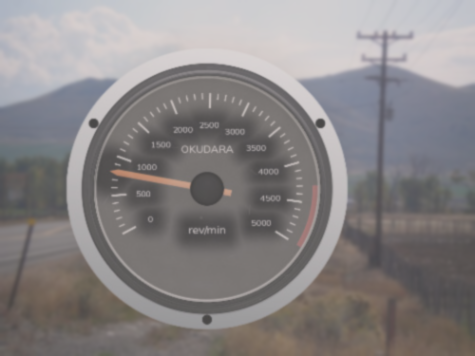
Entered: 800 rpm
